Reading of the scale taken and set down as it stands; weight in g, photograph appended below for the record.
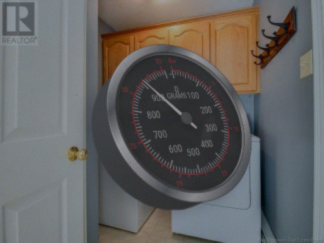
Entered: 900 g
